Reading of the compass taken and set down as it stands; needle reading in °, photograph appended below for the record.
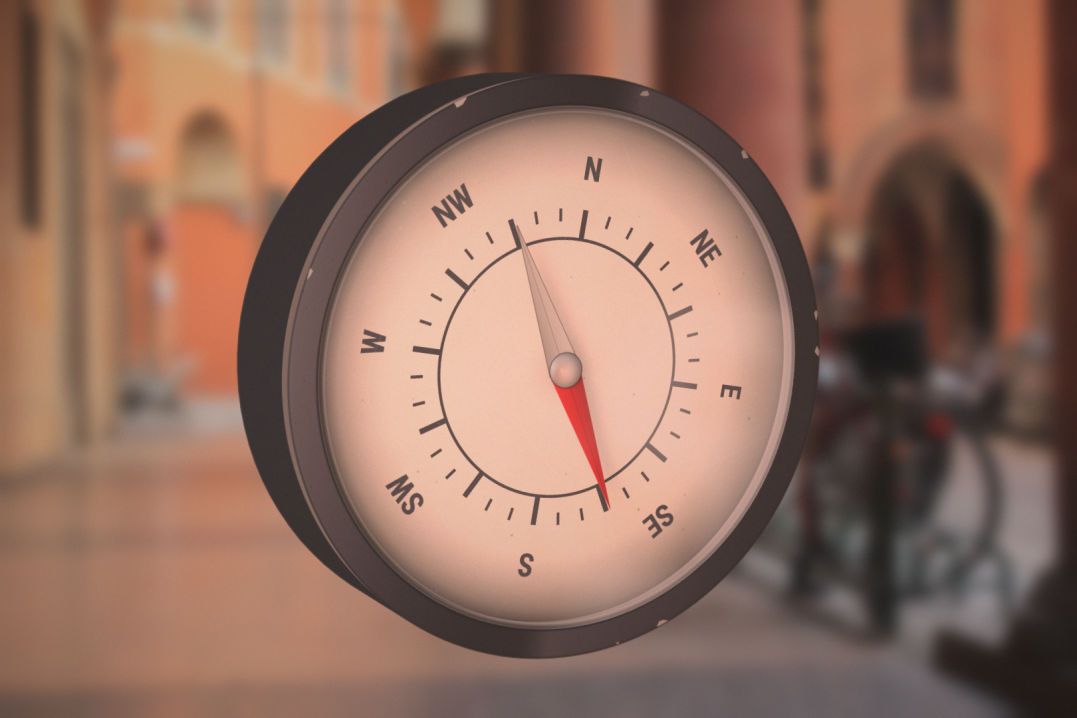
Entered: 150 °
